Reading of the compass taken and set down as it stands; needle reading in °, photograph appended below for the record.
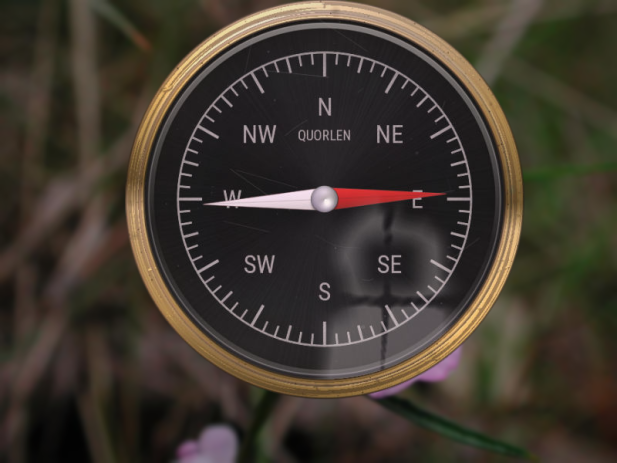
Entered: 87.5 °
